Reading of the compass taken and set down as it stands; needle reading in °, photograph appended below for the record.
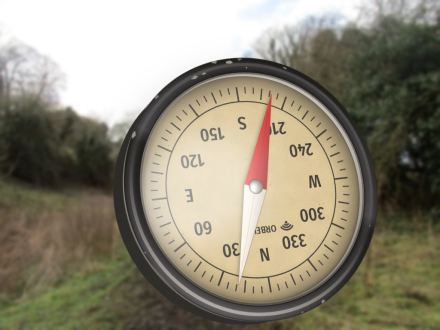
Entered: 200 °
